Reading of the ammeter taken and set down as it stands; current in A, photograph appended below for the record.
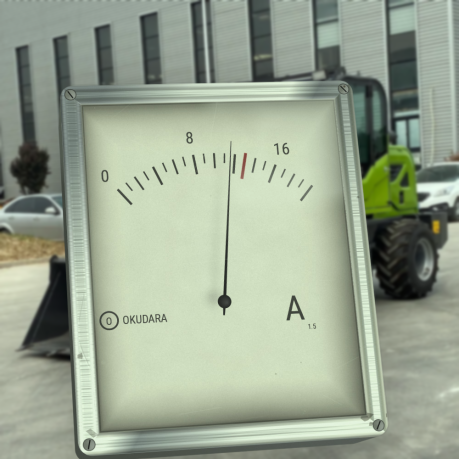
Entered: 11.5 A
